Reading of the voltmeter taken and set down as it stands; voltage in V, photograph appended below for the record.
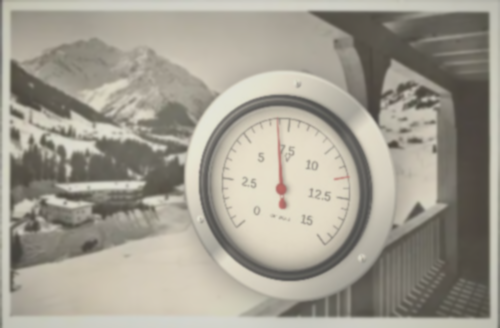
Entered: 7 V
